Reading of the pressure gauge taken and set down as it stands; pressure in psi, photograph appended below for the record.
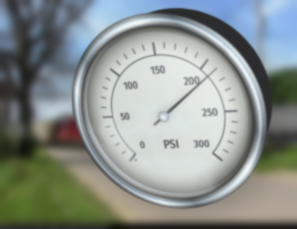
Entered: 210 psi
